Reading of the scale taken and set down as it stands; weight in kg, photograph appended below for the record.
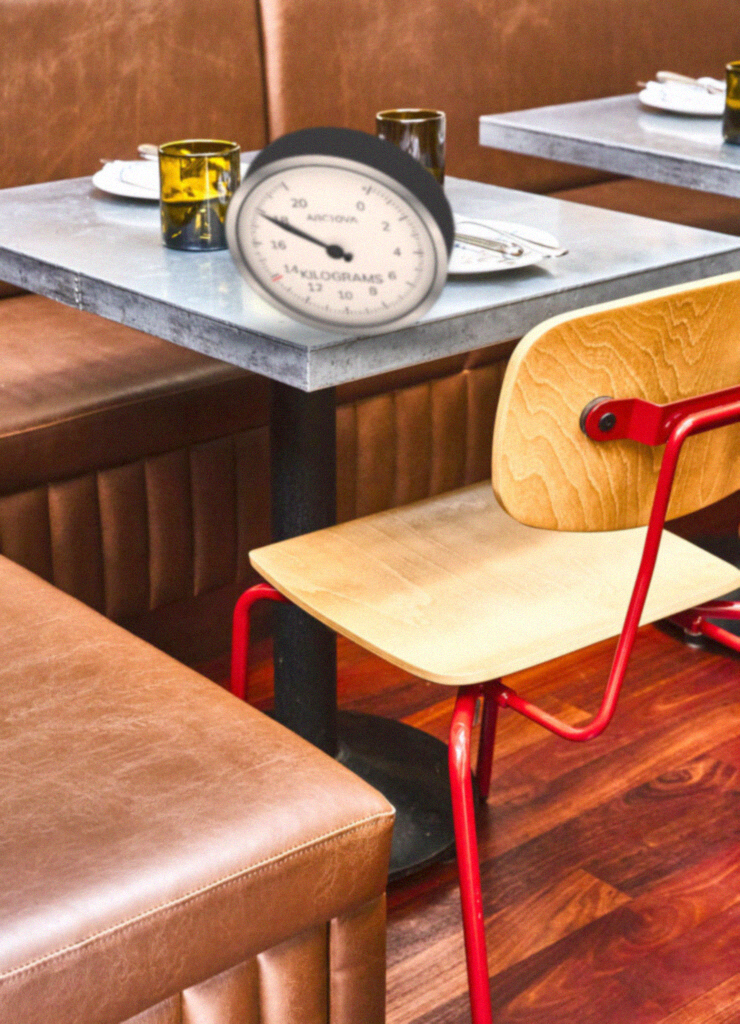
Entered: 18 kg
